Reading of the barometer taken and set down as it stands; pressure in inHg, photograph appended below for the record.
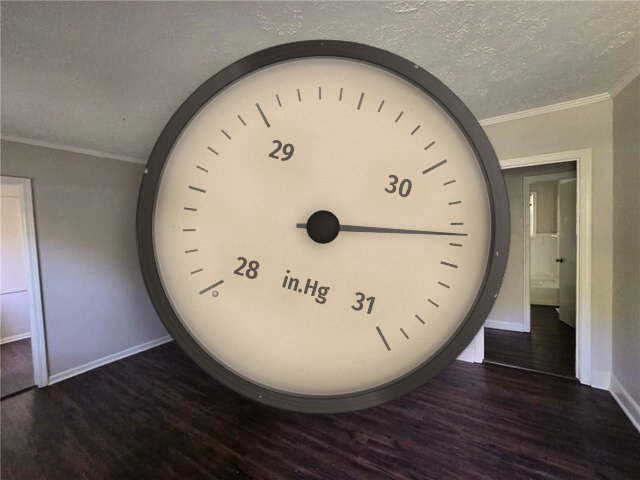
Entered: 30.35 inHg
